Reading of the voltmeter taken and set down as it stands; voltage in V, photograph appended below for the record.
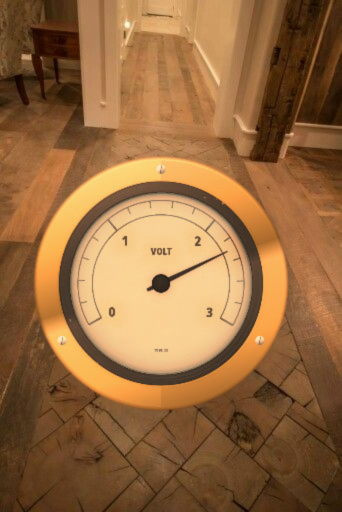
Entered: 2.3 V
